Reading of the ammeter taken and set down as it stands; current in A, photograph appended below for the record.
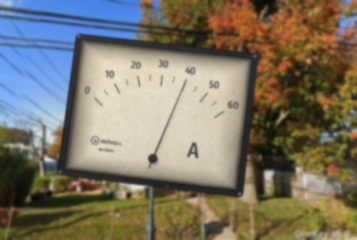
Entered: 40 A
